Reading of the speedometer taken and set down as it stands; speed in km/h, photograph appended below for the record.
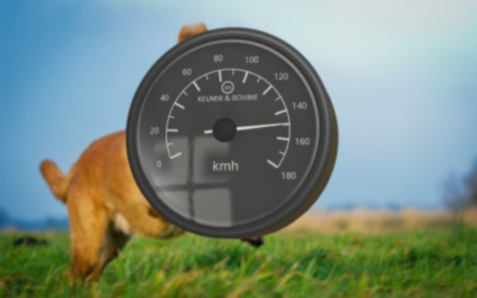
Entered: 150 km/h
